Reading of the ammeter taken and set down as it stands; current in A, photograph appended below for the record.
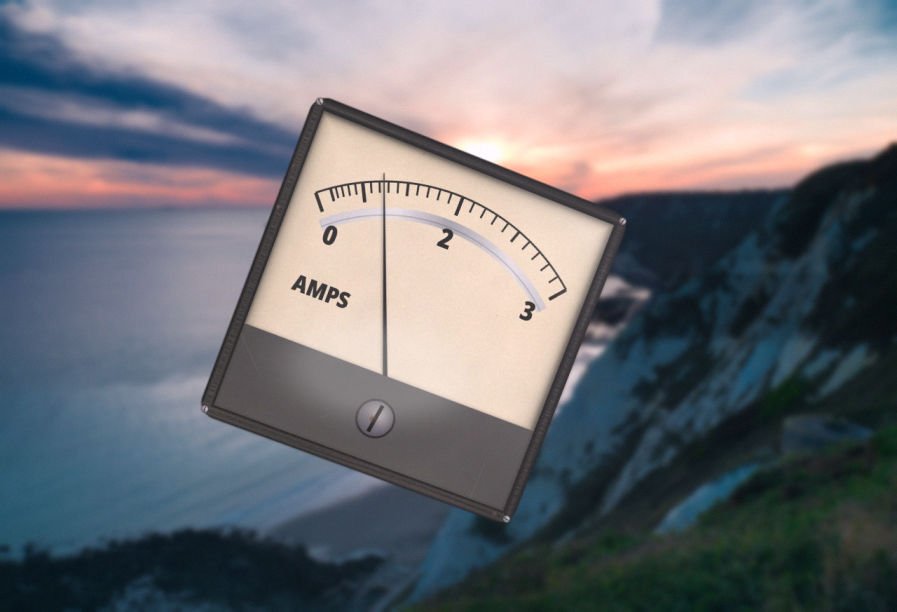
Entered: 1.25 A
